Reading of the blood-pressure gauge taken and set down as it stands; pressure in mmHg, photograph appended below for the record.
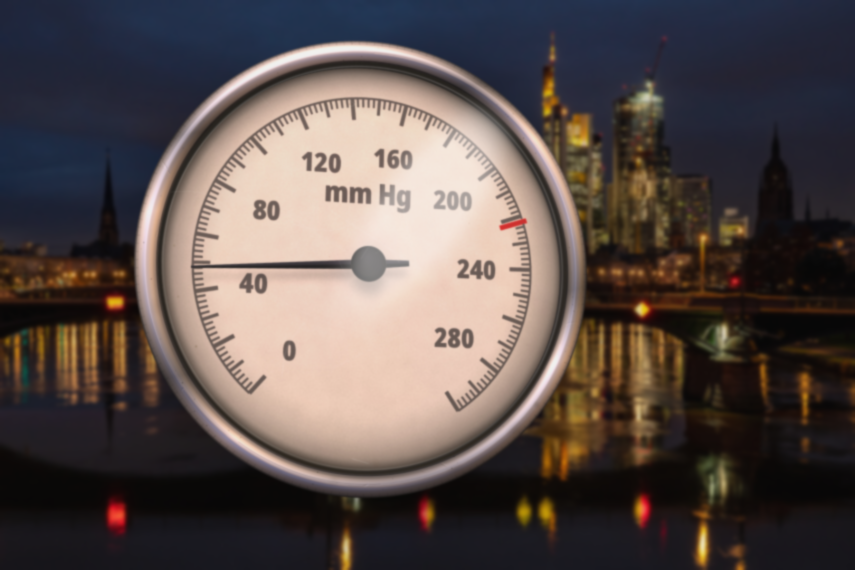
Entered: 48 mmHg
